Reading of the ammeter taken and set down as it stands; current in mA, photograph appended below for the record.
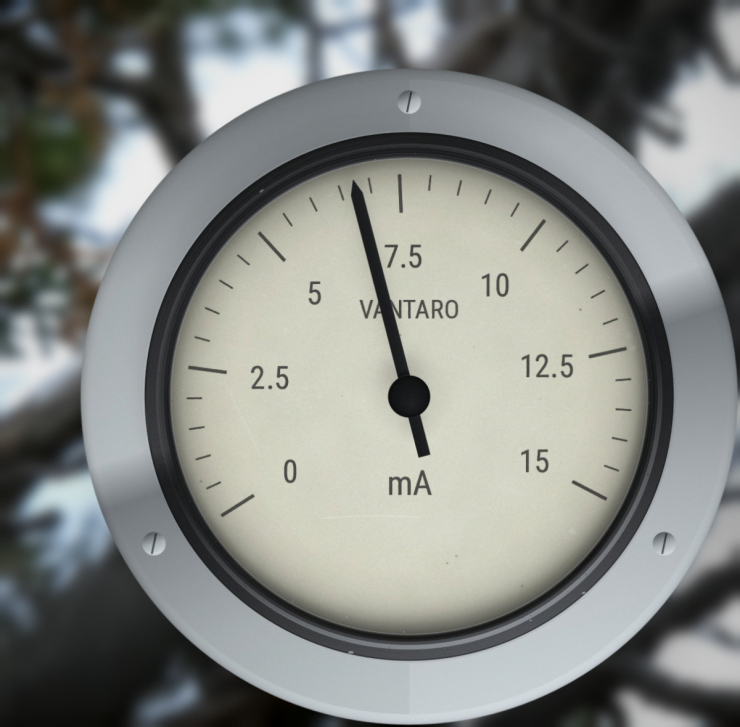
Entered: 6.75 mA
